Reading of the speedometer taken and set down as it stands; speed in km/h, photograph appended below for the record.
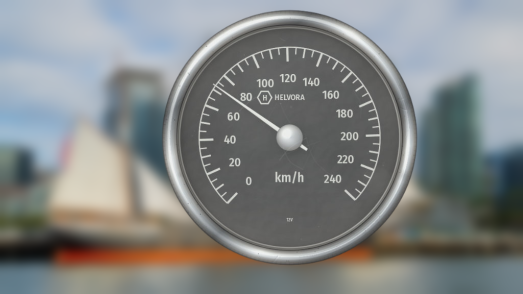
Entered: 72.5 km/h
